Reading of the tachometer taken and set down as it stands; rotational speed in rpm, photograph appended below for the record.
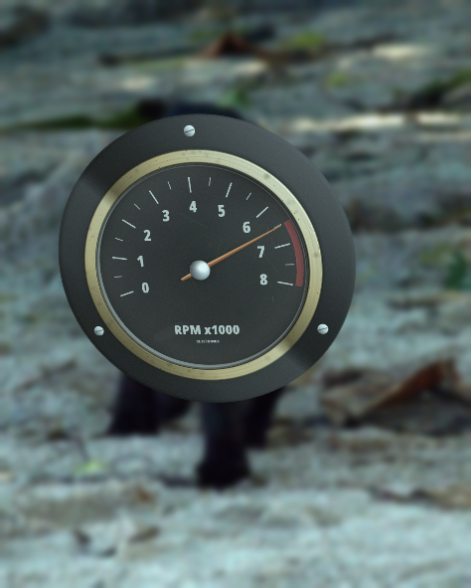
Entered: 6500 rpm
